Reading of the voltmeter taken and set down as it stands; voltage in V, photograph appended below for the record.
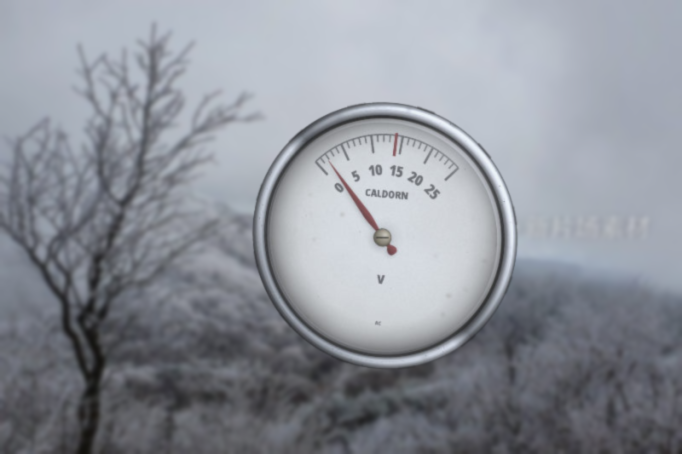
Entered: 2 V
